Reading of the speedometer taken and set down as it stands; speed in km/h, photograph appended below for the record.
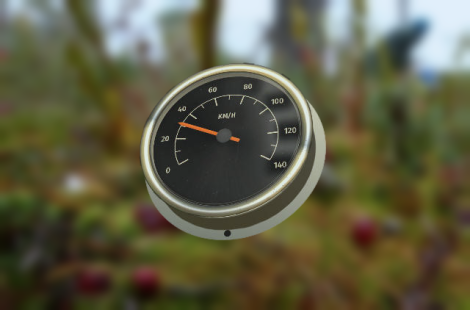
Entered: 30 km/h
